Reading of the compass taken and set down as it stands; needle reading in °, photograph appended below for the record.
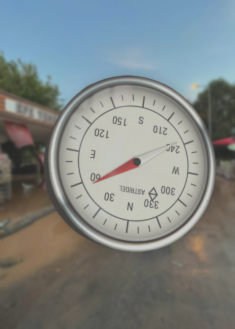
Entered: 55 °
